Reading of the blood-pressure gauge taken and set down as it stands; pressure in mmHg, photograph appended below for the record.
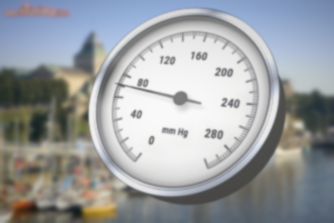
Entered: 70 mmHg
